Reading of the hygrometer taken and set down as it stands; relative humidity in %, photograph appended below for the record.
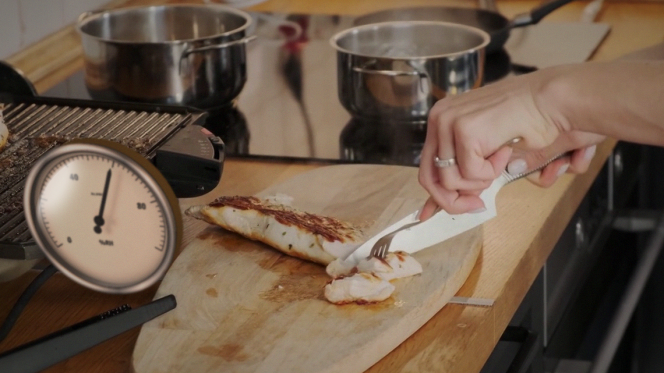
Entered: 60 %
